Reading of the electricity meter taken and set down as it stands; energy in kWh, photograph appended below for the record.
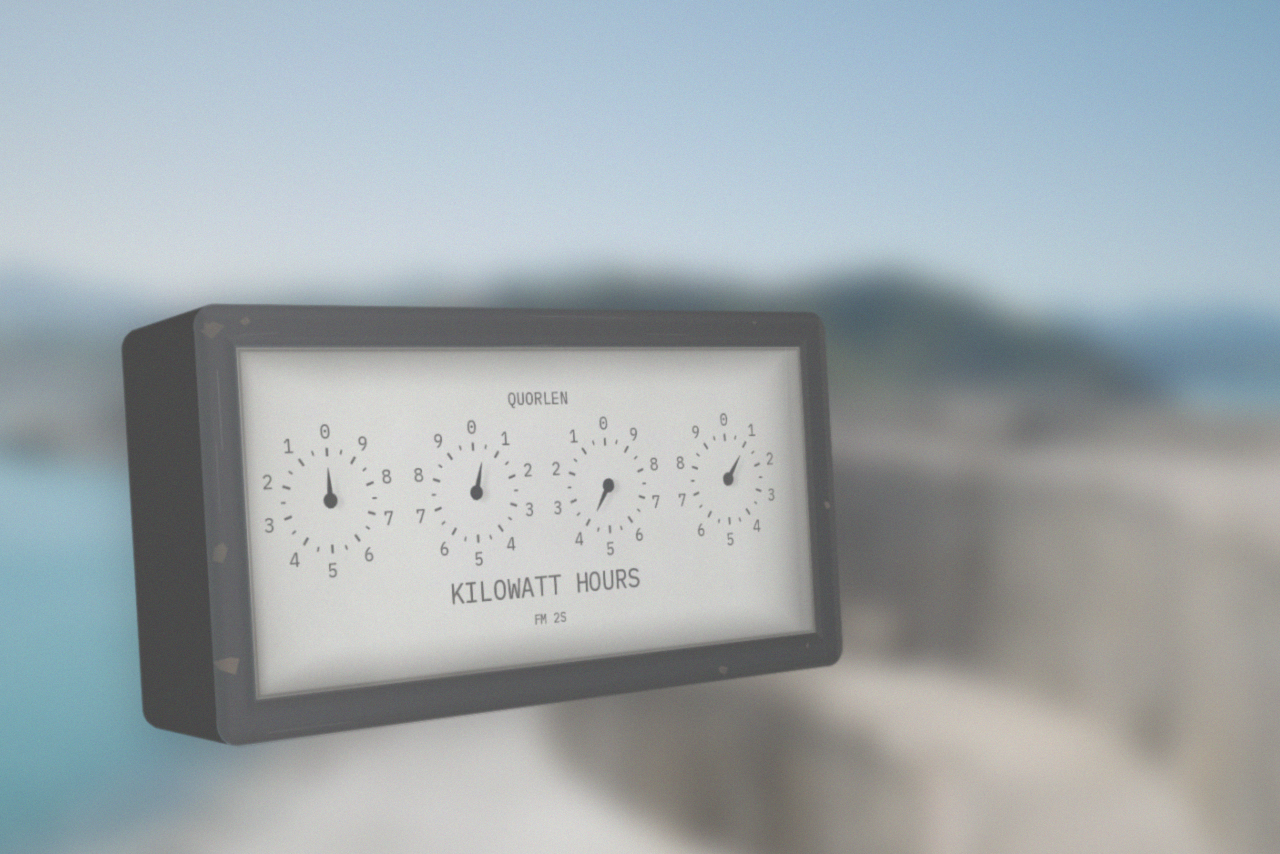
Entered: 41 kWh
